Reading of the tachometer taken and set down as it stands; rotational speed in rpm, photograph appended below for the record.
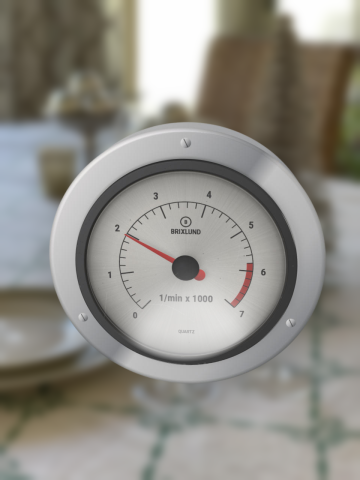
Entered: 2000 rpm
